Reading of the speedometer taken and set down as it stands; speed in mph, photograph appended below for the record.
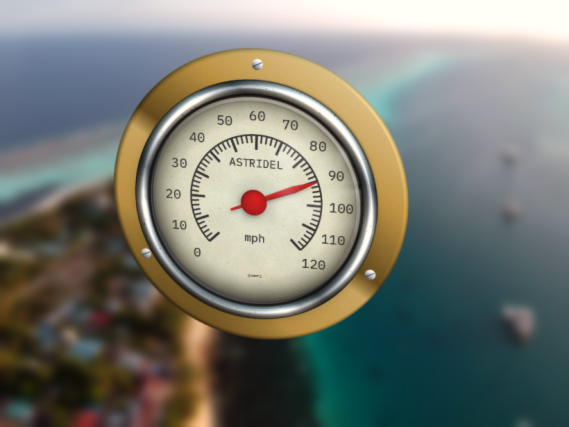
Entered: 90 mph
